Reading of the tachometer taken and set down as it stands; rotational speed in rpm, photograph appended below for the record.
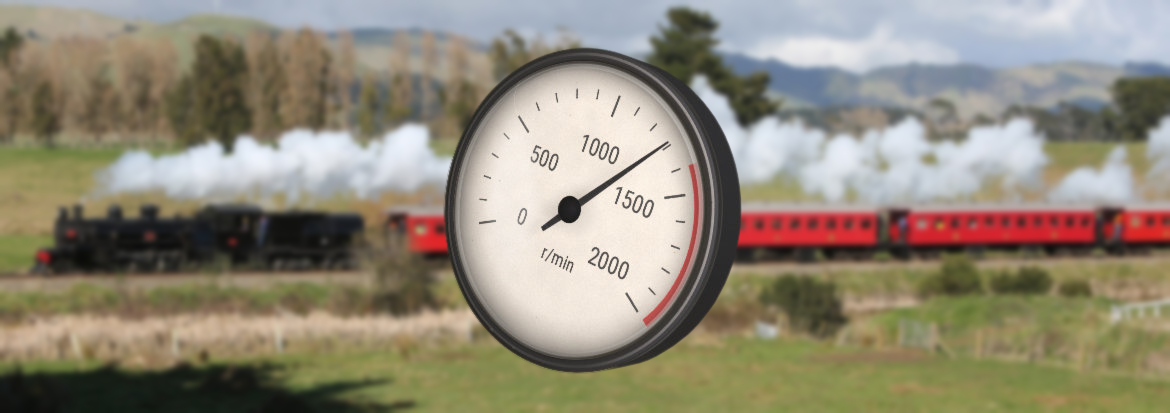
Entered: 1300 rpm
